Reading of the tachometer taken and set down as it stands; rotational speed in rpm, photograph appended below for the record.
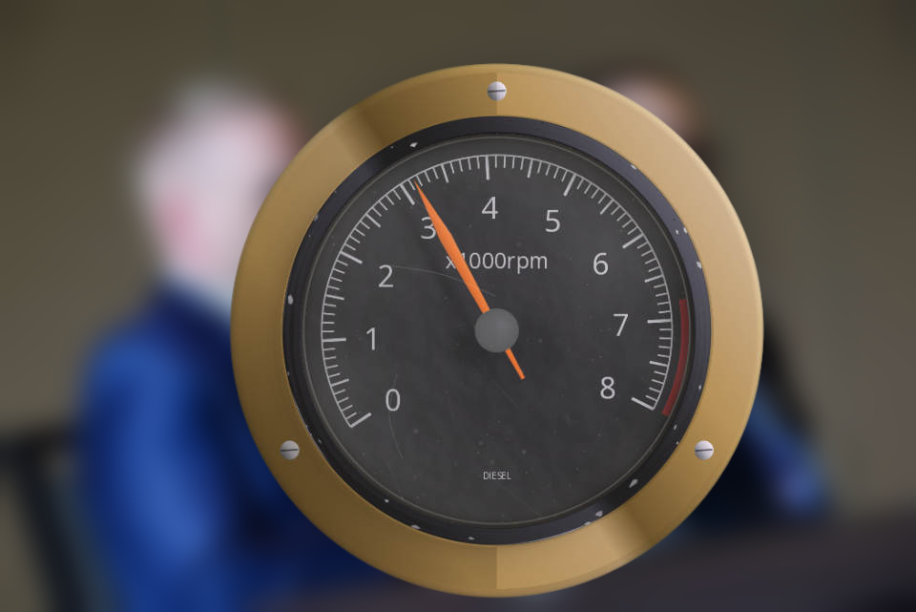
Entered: 3150 rpm
